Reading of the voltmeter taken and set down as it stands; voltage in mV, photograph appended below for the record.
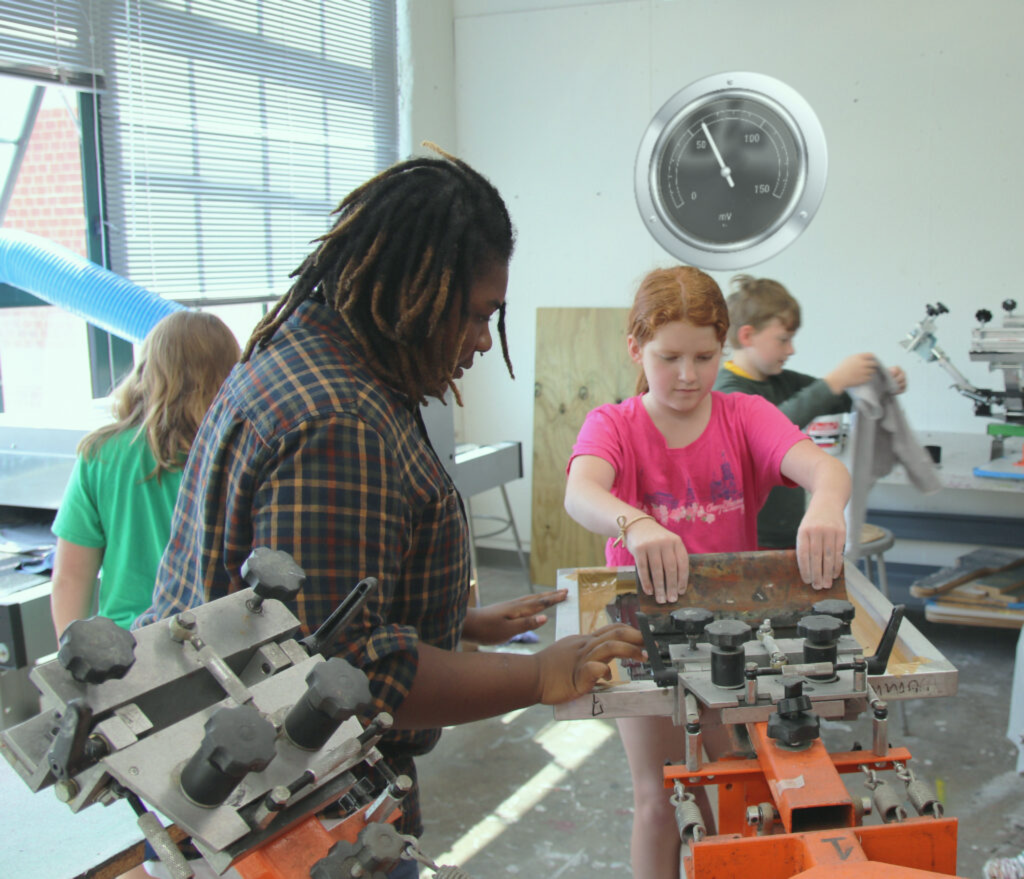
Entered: 60 mV
